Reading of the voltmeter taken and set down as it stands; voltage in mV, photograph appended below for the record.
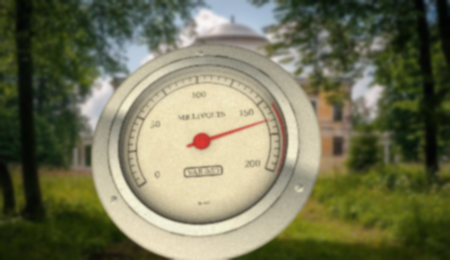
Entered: 165 mV
